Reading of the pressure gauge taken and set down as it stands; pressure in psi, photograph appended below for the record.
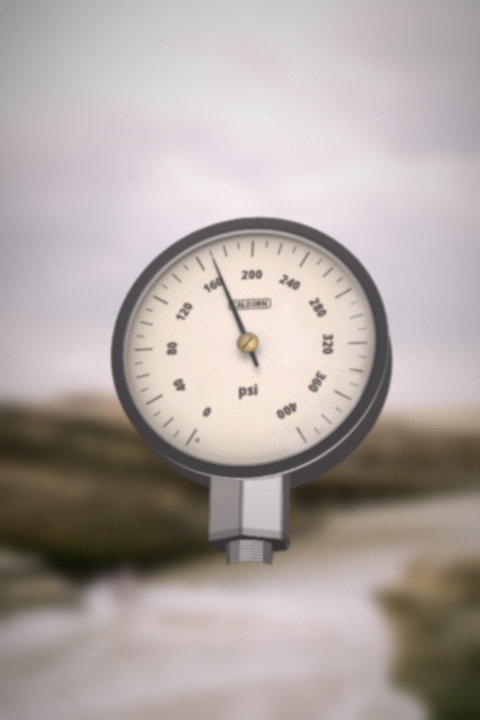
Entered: 170 psi
